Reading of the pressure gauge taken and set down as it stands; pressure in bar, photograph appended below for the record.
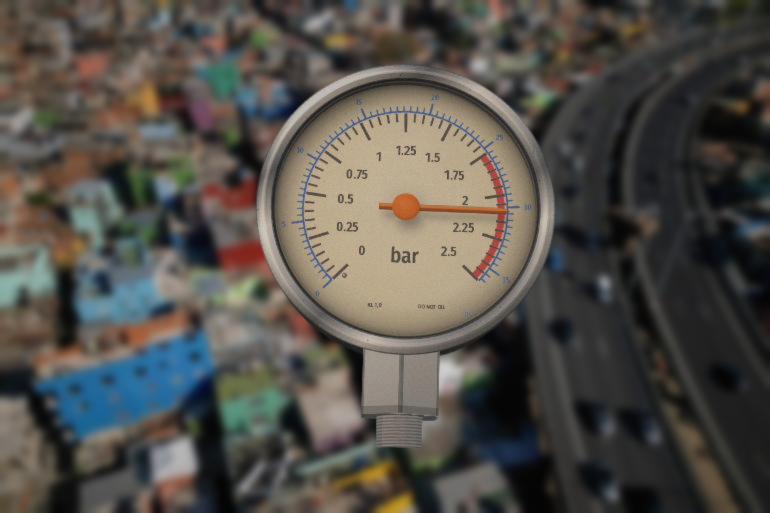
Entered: 2.1 bar
